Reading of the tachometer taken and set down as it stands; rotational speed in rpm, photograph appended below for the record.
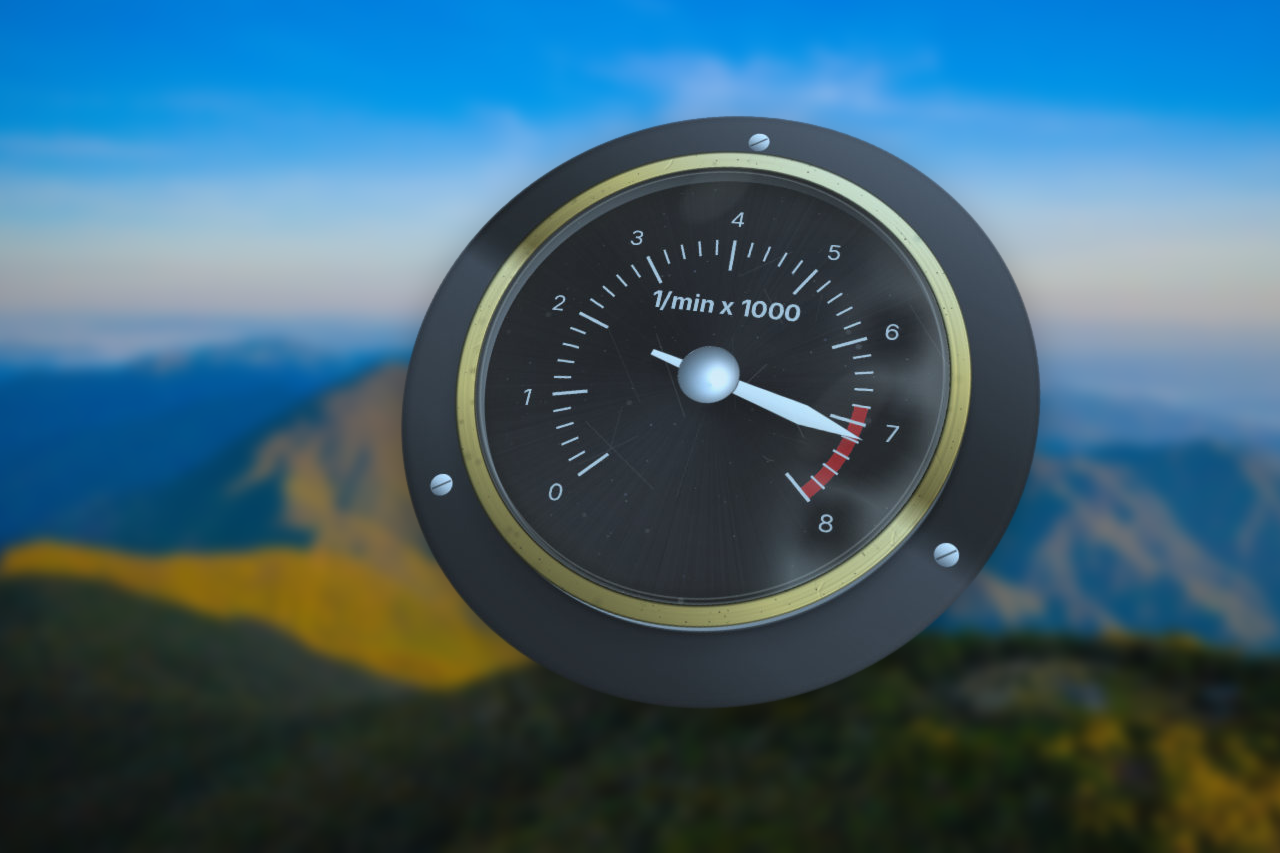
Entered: 7200 rpm
